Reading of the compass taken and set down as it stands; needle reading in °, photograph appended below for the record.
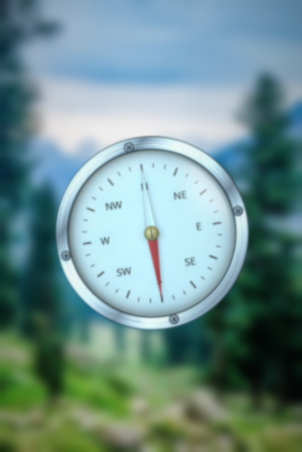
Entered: 180 °
